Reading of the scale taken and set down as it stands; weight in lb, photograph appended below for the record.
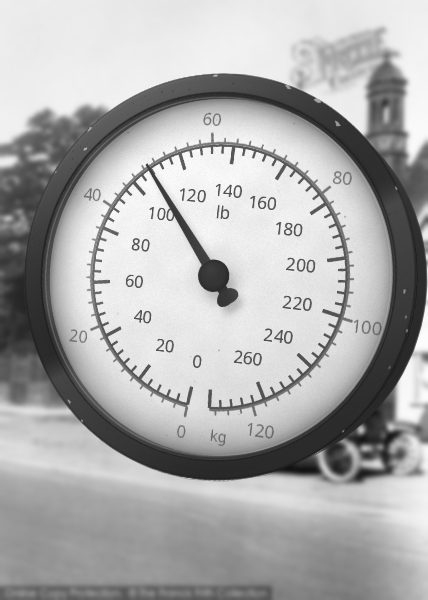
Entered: 108 lb
